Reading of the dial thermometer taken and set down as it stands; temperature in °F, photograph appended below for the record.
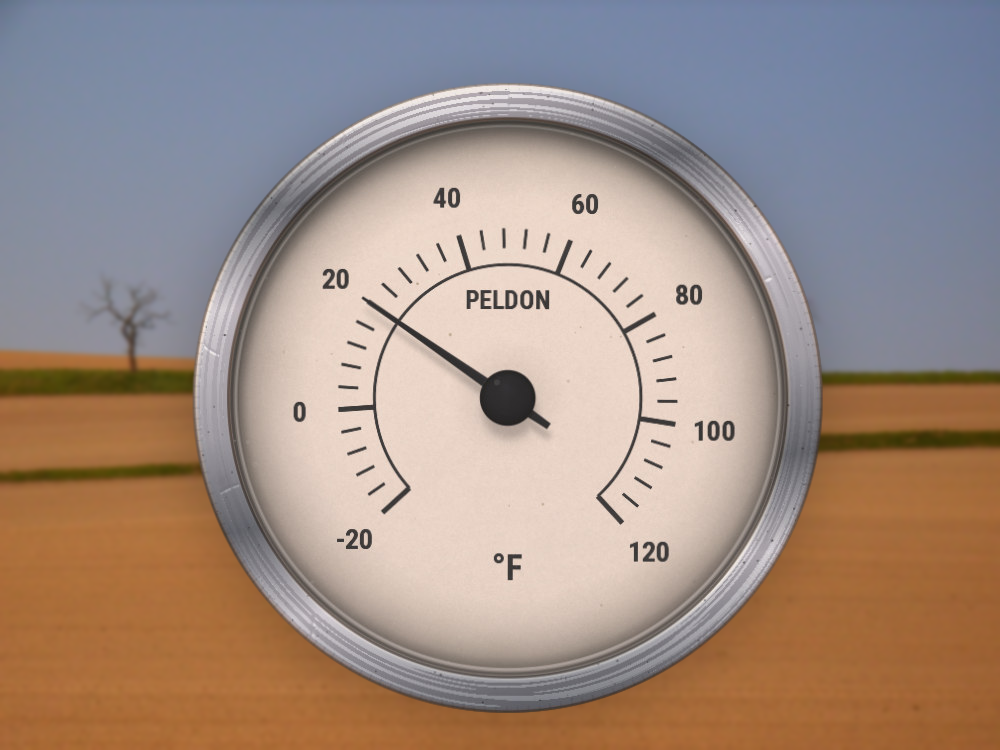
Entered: 20 °F
